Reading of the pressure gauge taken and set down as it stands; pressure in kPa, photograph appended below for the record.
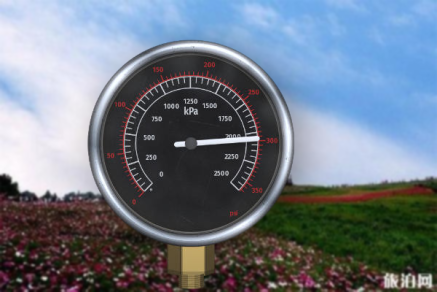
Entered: 2050 kPa
